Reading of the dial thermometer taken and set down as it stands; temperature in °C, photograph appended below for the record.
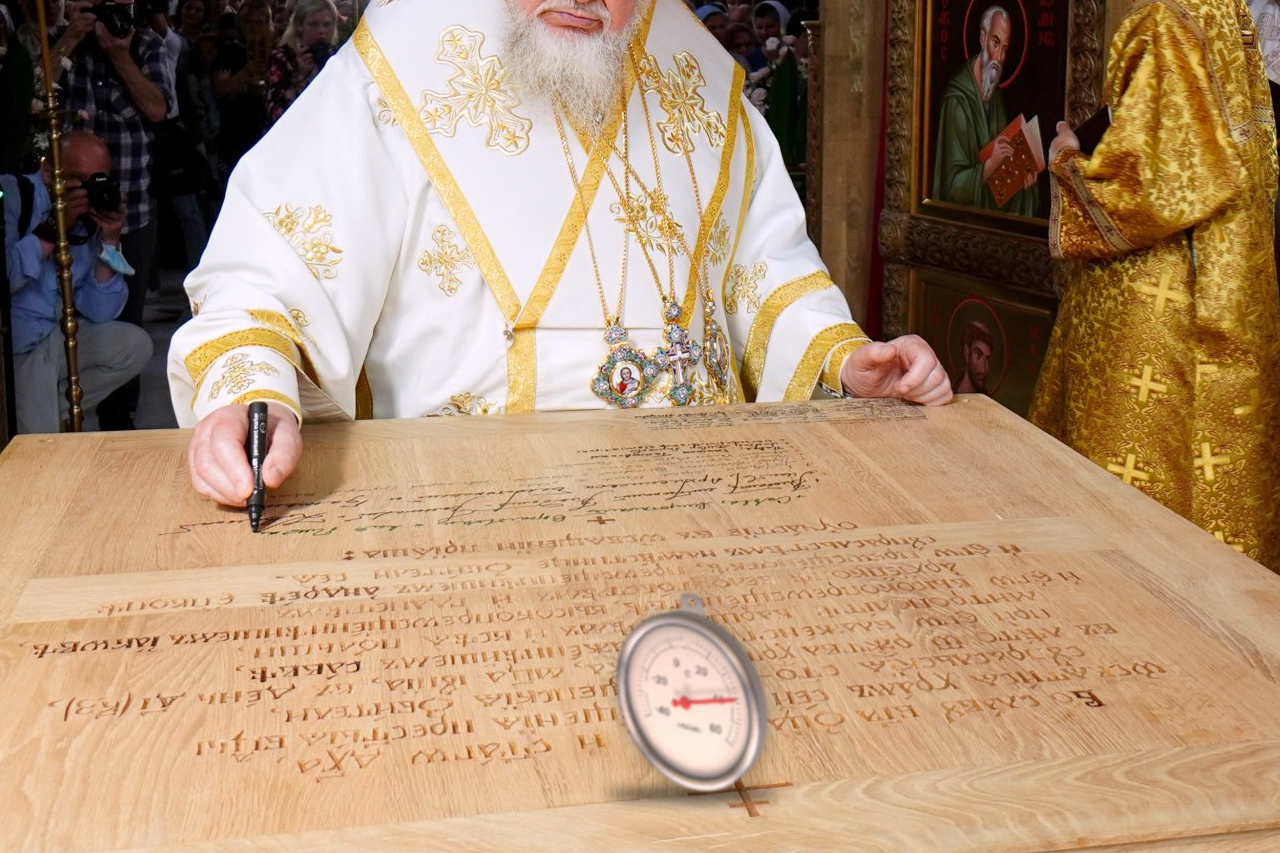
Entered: 40 °C
